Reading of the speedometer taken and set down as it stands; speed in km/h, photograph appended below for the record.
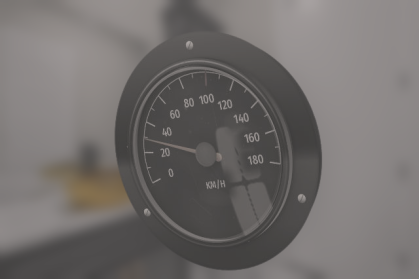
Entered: 30 km/h
